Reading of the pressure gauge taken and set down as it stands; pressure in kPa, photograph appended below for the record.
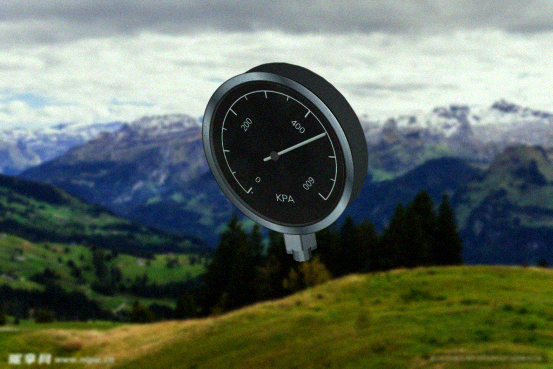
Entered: 450 kPa
